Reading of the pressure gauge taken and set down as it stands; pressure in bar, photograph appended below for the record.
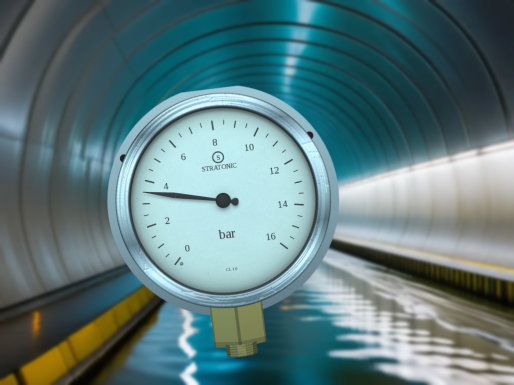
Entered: 3.5 bar
